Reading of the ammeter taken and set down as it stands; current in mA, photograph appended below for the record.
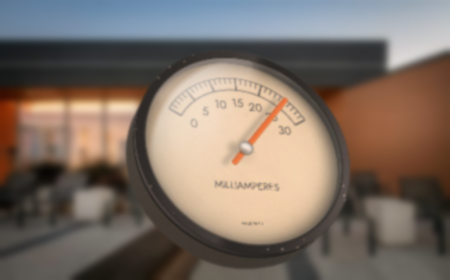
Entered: 25 mA
